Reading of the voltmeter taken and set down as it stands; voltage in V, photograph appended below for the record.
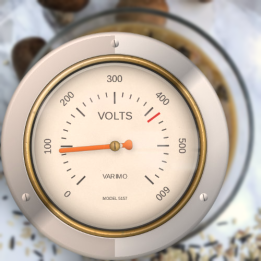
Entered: 90 V
